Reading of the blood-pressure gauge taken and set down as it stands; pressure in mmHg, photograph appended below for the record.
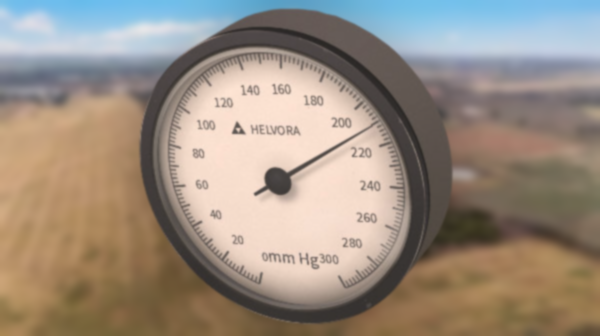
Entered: 210 mmHg
